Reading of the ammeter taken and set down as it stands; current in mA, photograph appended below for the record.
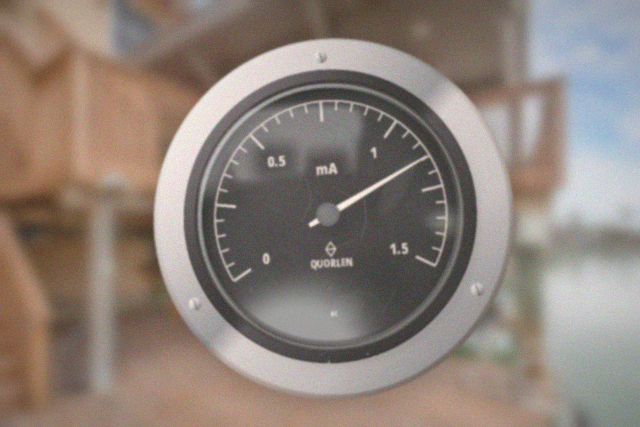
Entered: 1.15 mA
